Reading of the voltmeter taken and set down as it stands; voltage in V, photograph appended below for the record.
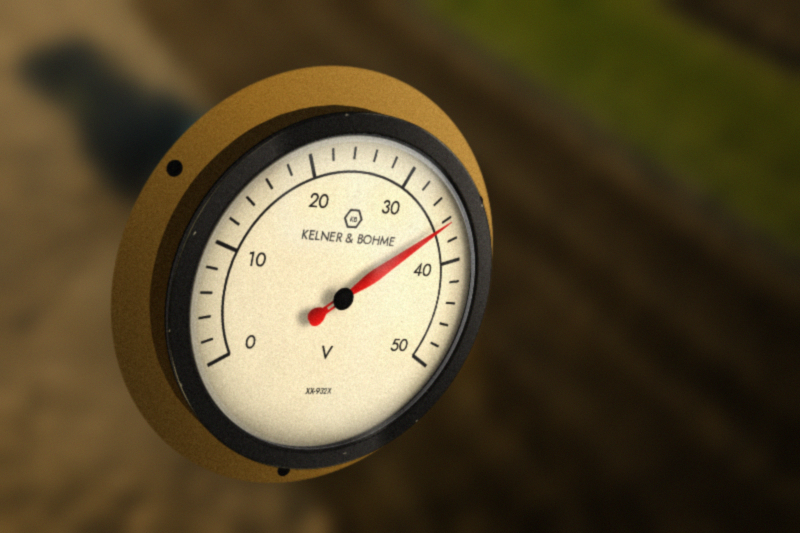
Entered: 36 V
